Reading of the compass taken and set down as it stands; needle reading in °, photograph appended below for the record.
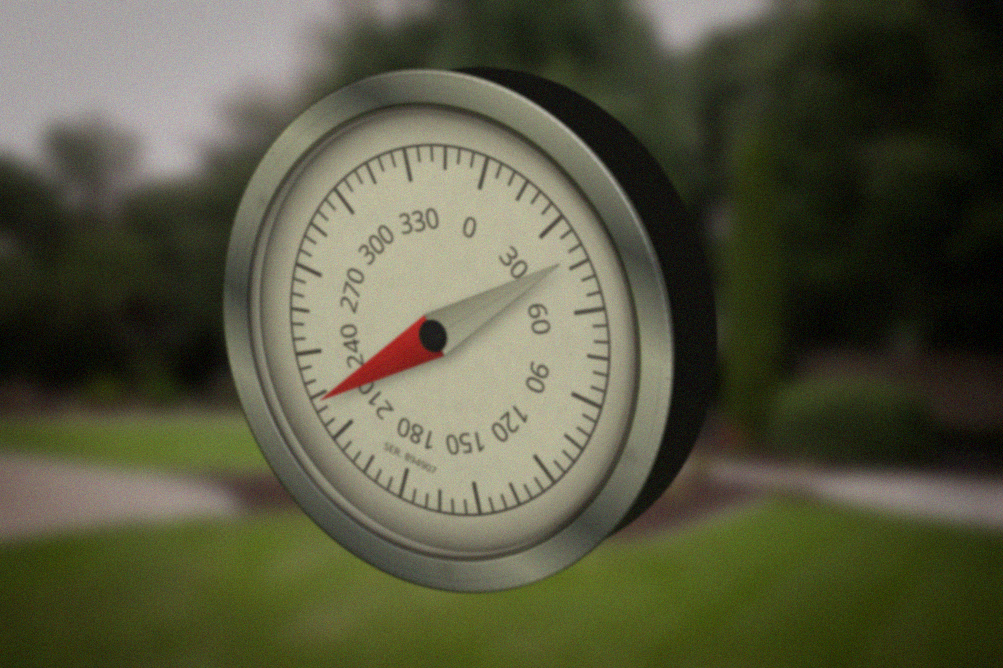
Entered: 222.5 °
